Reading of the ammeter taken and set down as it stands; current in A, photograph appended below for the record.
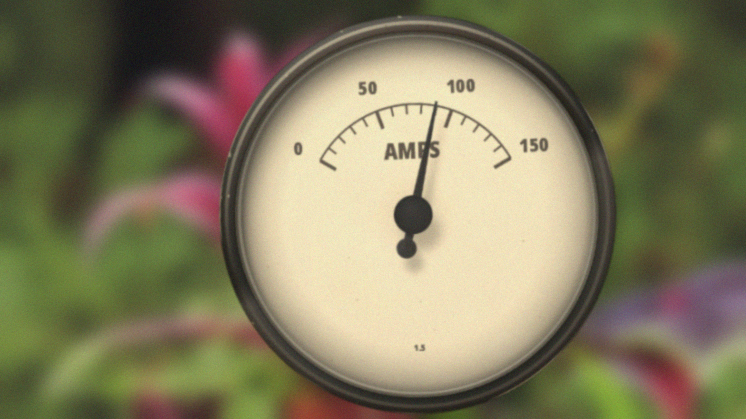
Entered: 90 A
